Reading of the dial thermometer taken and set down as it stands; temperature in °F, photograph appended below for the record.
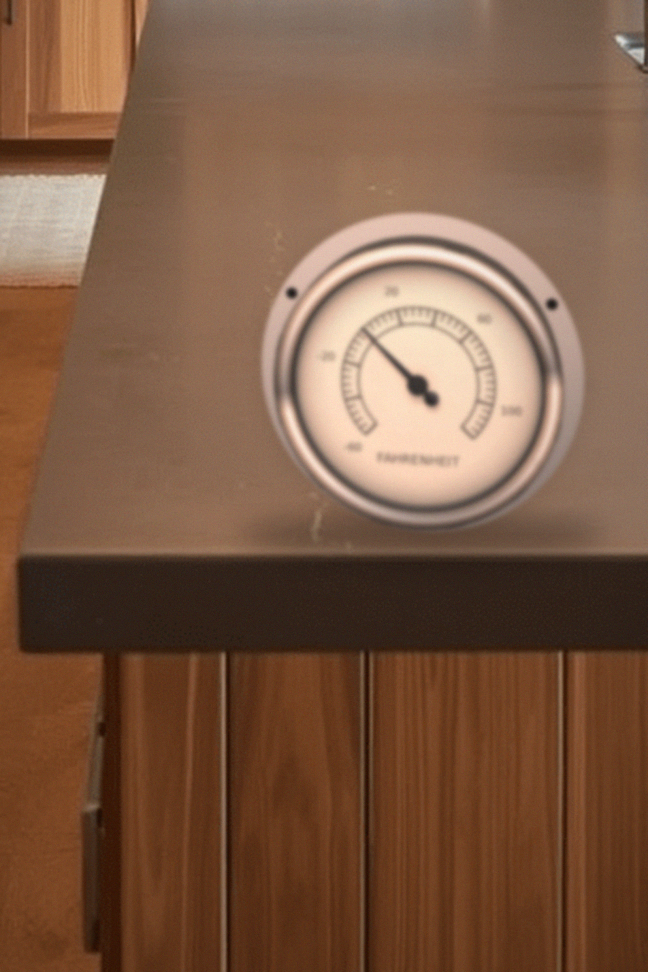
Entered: 0 °F
